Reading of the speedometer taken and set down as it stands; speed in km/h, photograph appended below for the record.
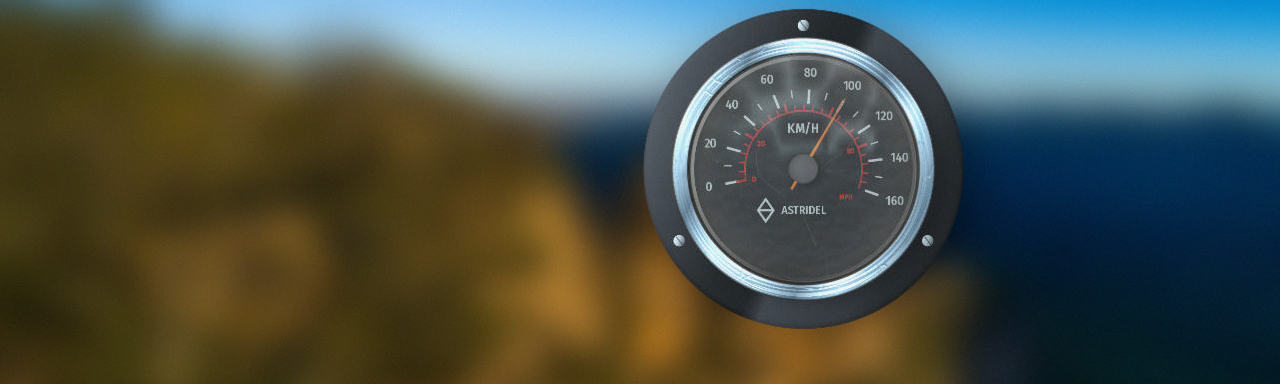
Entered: 100 km/h
